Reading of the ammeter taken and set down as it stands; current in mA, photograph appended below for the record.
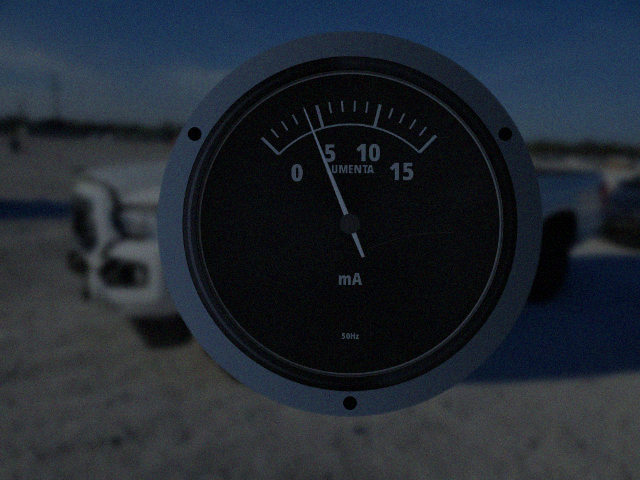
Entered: 4 mA
